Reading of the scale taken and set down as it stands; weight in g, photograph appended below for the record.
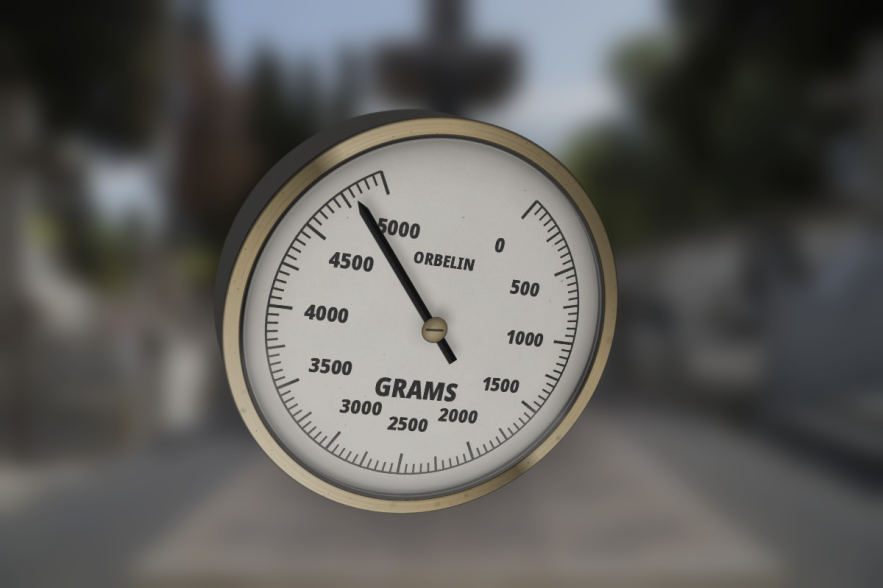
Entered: 4800 g
